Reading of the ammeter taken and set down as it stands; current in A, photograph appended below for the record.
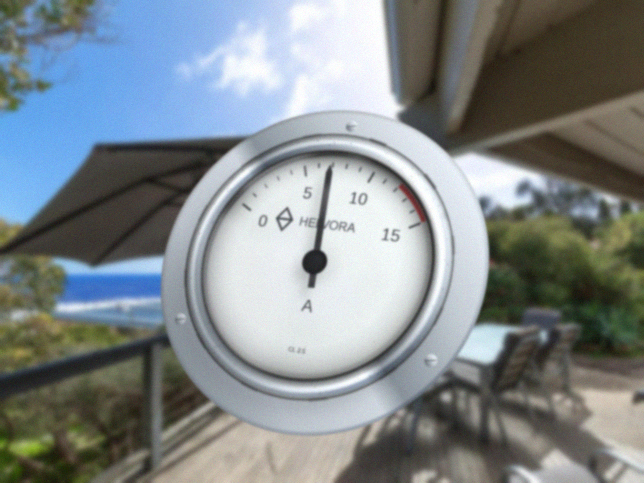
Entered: 7 A
